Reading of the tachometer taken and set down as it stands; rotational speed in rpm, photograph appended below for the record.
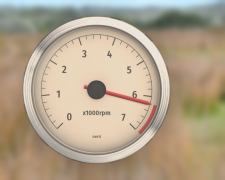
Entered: 6200 rpm
